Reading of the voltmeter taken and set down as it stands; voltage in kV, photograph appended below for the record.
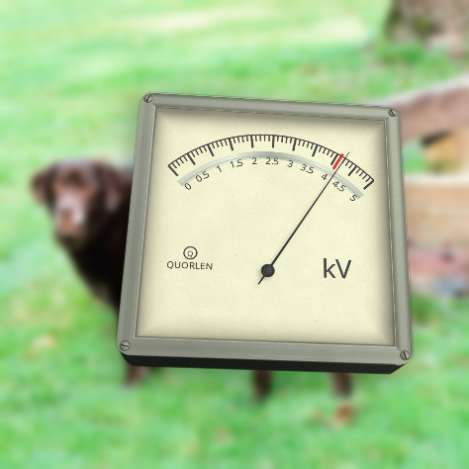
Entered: 4.2 kV
